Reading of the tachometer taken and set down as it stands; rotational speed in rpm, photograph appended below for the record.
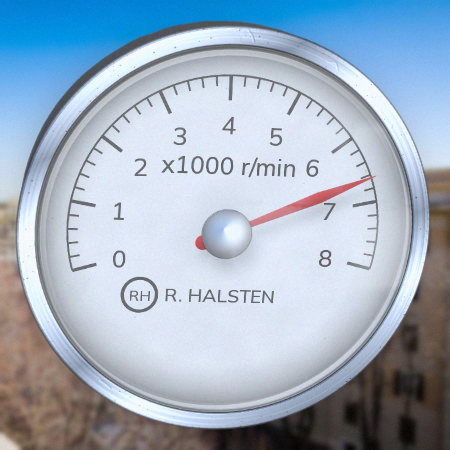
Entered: 6600 rpm
